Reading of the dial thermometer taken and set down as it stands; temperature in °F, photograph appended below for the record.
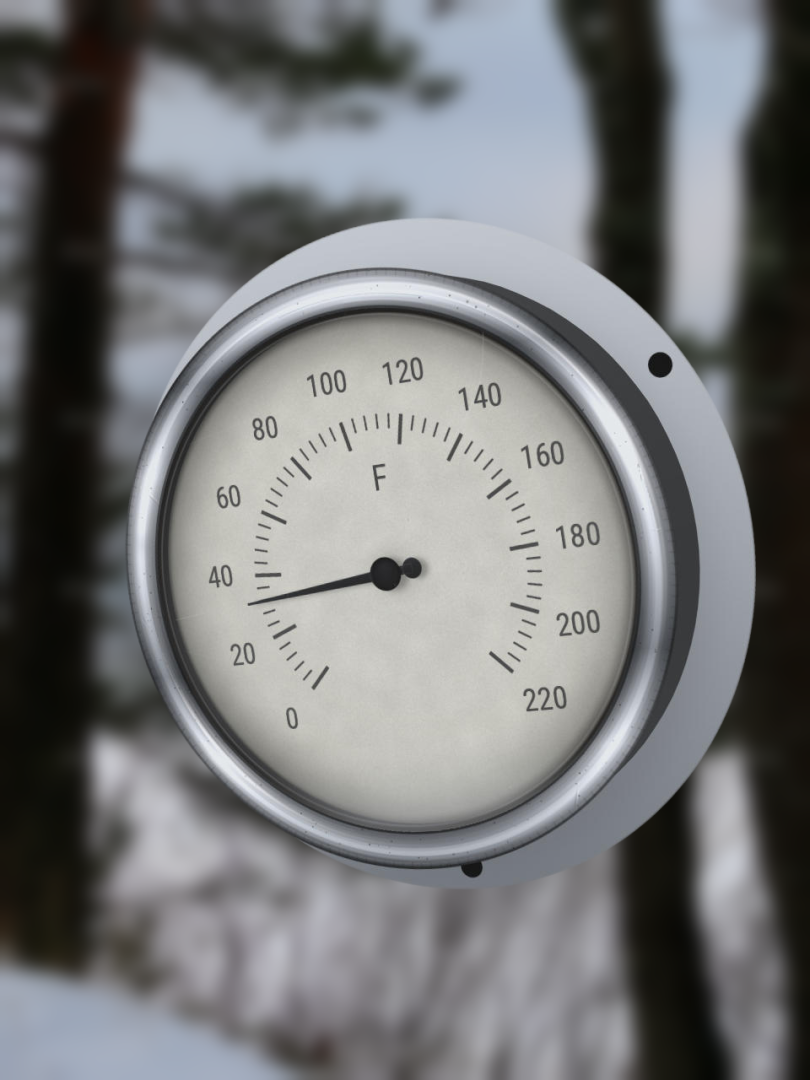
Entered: 32 °F
